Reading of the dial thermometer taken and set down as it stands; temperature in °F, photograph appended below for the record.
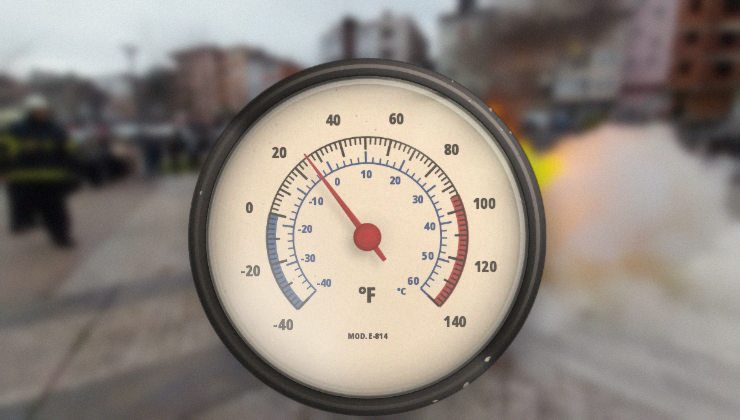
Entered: 26 °F
